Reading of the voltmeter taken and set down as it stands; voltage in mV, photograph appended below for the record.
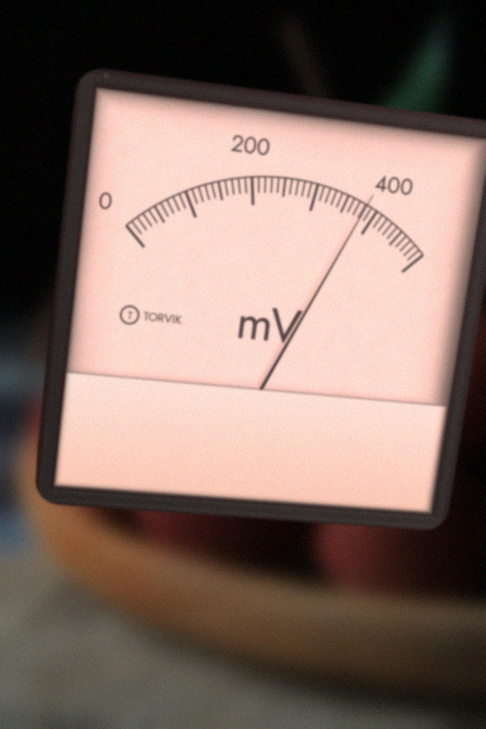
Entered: 380 mV
